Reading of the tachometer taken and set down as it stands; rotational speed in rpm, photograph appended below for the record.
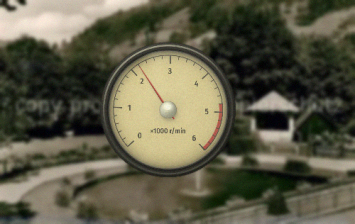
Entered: 2200 rpm
